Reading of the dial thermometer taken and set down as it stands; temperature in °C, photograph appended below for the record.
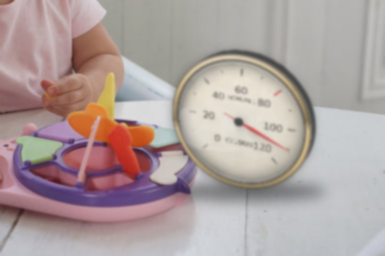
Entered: 110 °C
